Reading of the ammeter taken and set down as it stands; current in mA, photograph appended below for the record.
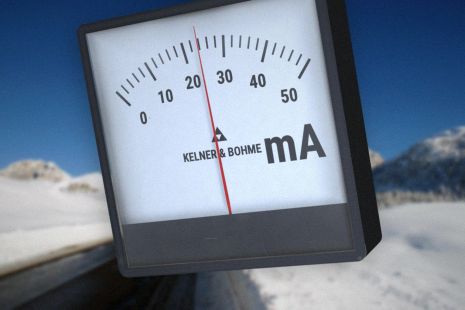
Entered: 24 mA
